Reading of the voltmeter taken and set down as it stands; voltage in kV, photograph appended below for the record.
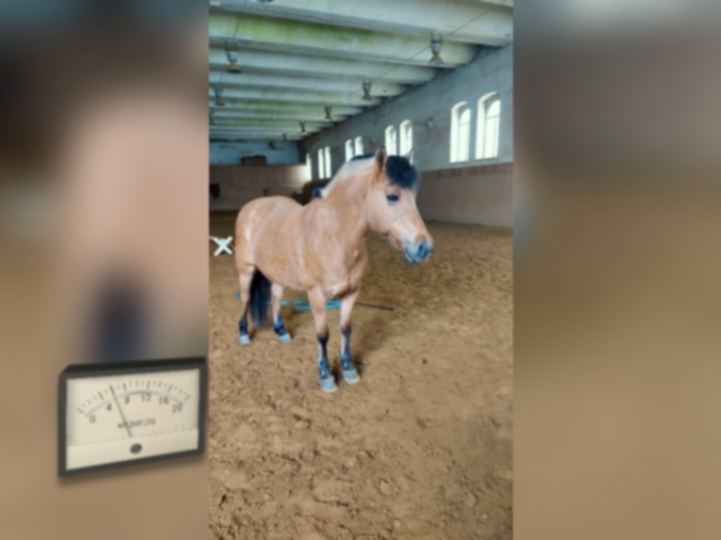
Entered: 6 kV
